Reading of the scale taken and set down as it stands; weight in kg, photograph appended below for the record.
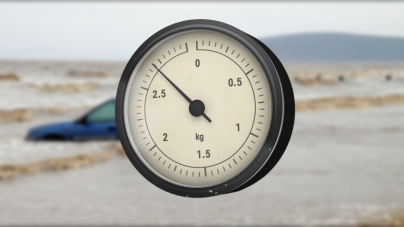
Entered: 2.7 kg
